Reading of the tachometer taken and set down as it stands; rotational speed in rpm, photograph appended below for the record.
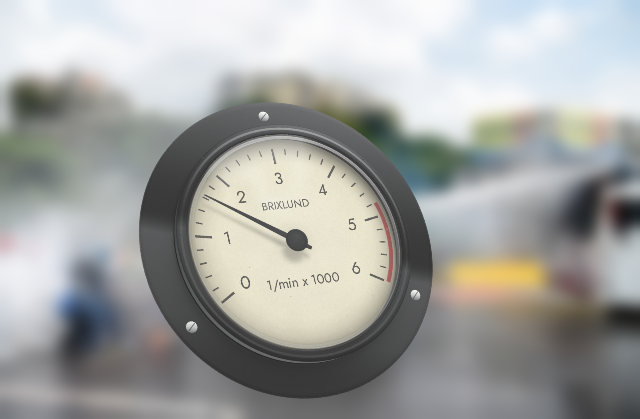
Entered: 1600 rpm
